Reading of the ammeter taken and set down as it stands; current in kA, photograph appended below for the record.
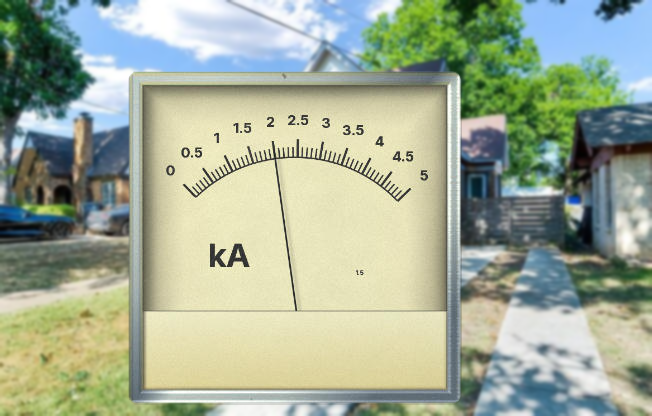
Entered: 2 kA
